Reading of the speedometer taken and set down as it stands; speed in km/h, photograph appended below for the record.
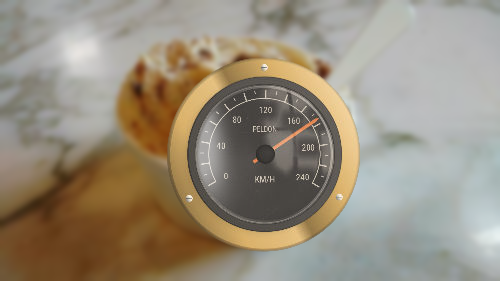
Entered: 175 km/h
